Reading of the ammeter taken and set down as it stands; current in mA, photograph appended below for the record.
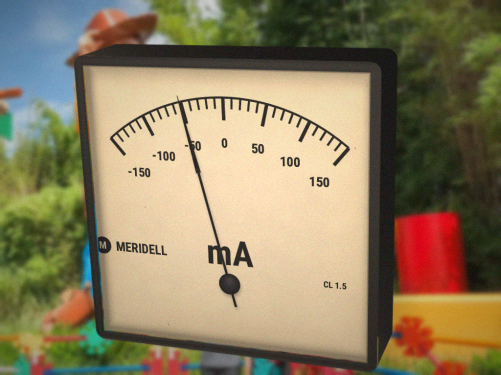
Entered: -50 mA
